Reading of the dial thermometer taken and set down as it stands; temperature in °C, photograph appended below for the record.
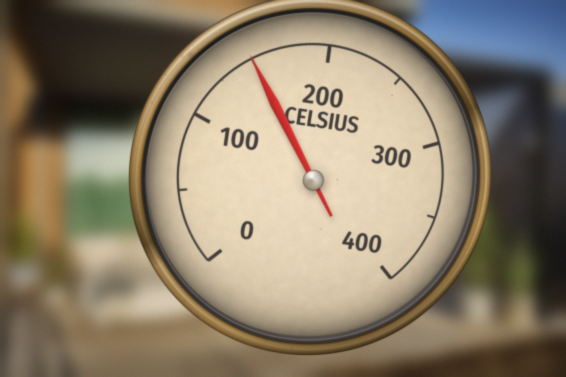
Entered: 150 °C
